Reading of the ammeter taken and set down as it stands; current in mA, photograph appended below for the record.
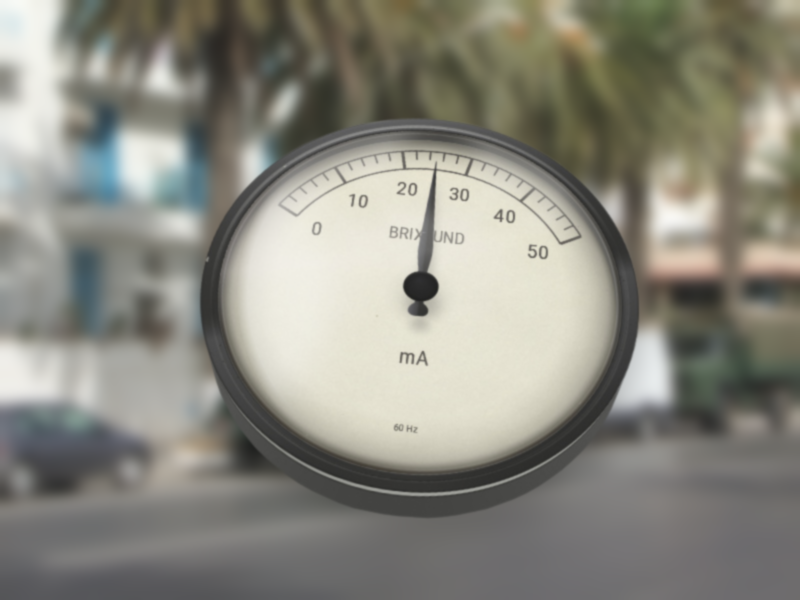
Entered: 25 mA
